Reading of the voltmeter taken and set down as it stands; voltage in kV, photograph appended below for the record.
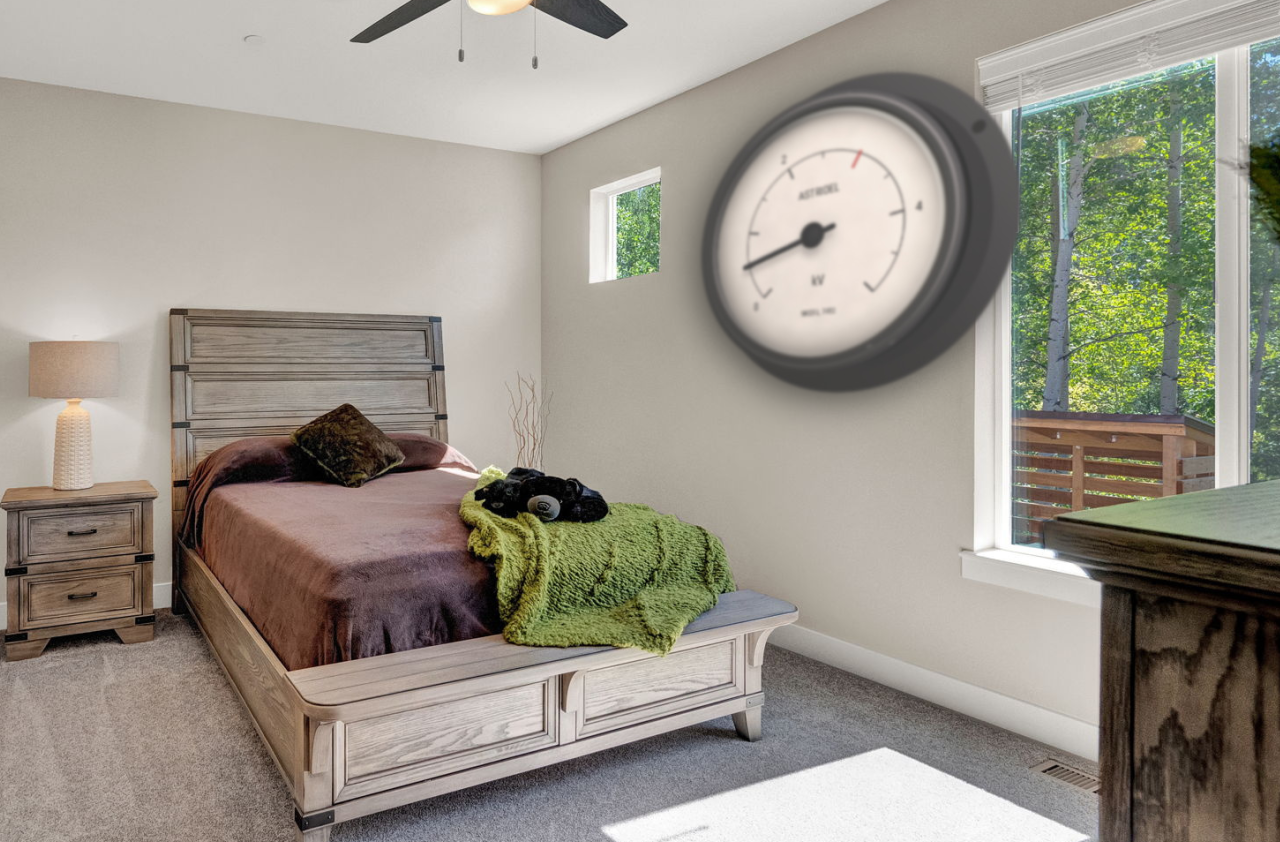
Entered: 0.5 kV
